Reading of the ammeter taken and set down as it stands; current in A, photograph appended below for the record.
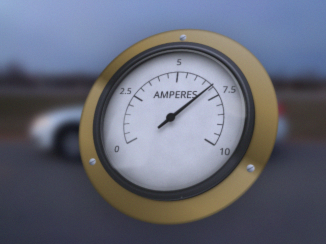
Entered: 7 A
